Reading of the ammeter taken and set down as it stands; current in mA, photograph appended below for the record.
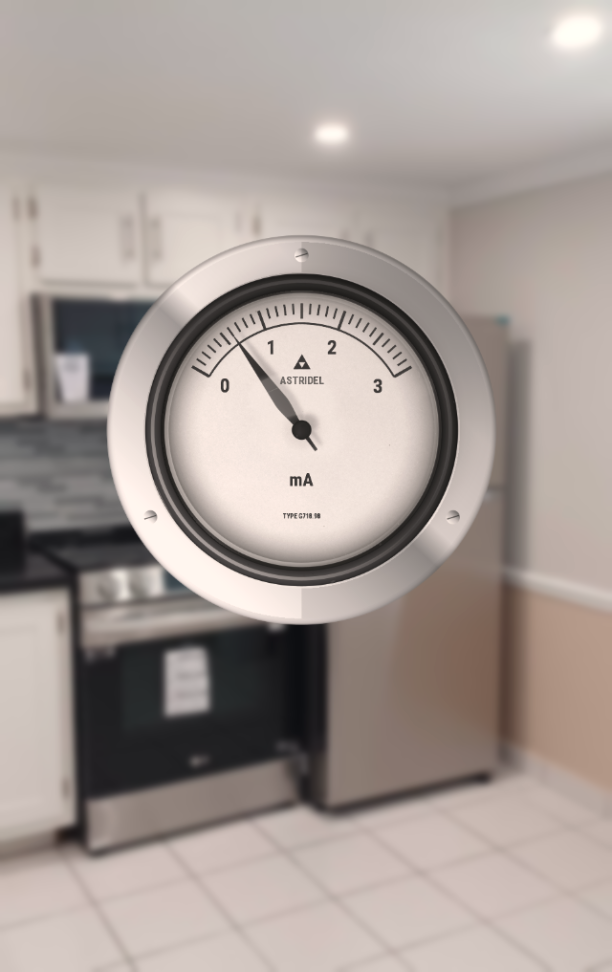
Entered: 0.6 mA
